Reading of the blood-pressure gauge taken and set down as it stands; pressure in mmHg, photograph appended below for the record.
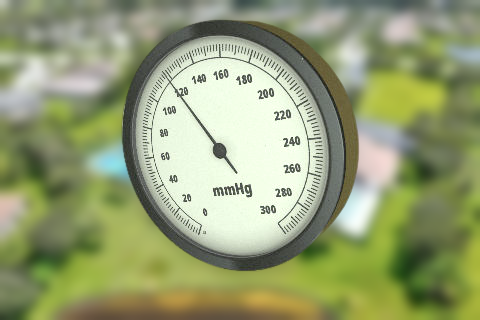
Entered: 120 mmHg
